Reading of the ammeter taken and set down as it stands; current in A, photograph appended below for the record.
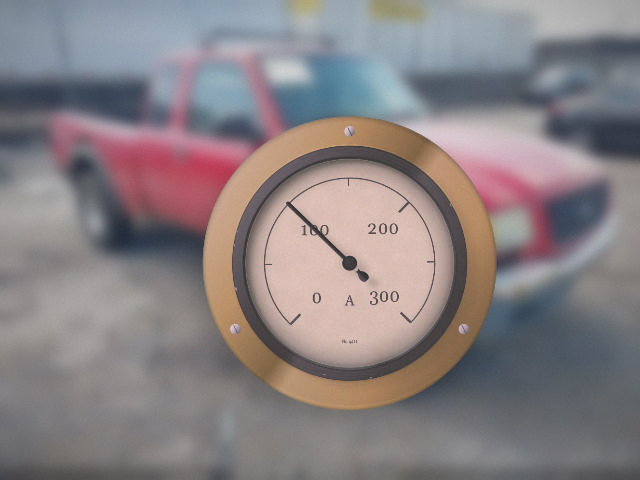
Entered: 100 A
